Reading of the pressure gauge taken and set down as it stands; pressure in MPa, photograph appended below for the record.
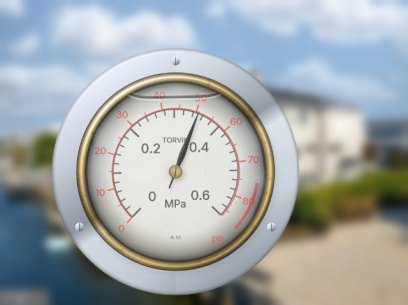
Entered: 0.35 MPa
